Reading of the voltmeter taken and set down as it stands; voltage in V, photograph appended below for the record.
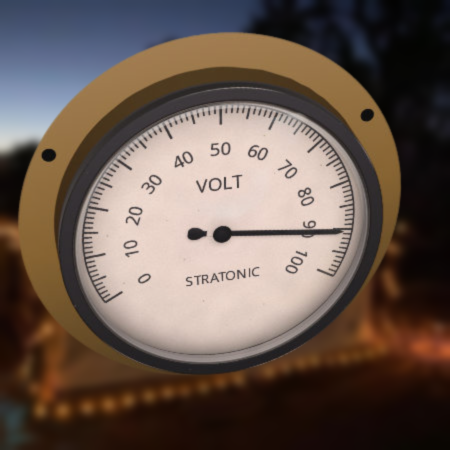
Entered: 90 V
